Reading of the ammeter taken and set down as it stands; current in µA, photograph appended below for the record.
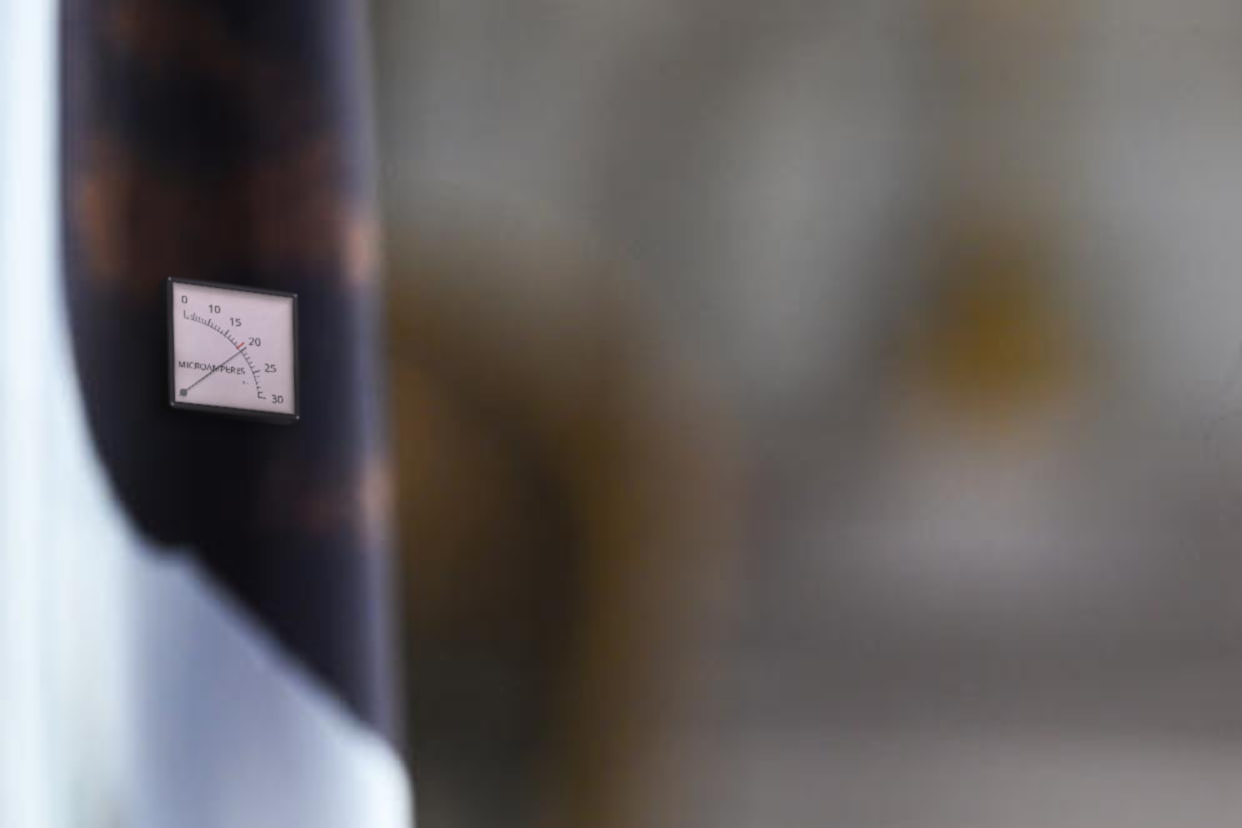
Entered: 20 µA
